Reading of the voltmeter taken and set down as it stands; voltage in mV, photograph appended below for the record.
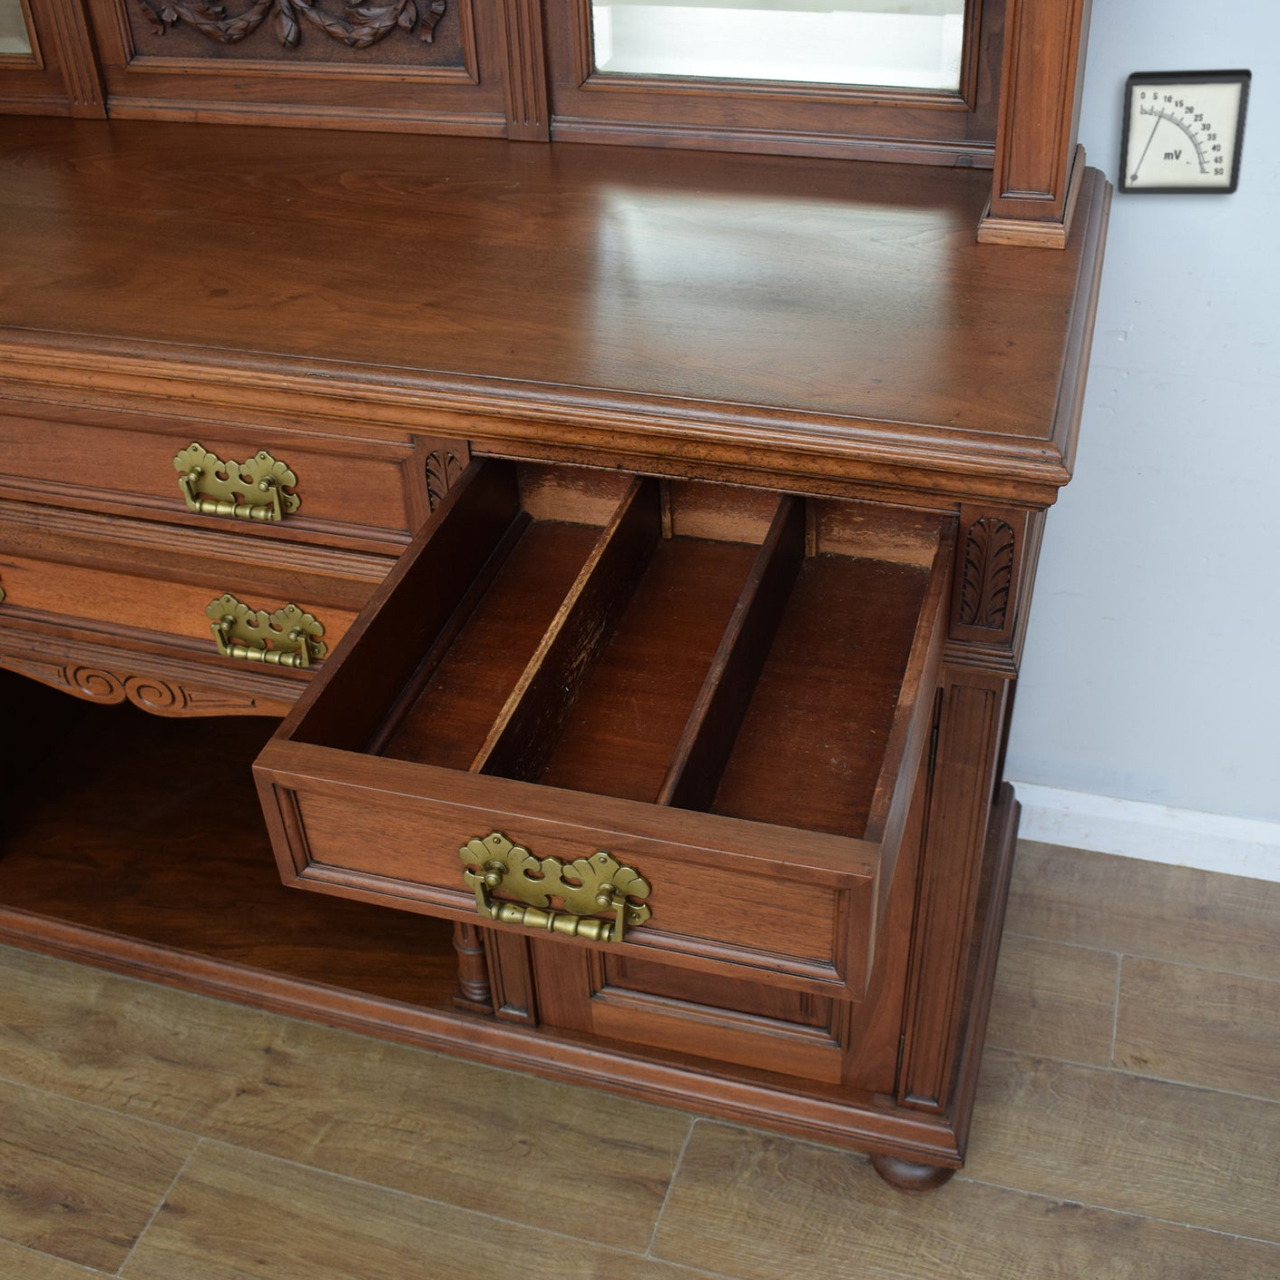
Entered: 10 mV
